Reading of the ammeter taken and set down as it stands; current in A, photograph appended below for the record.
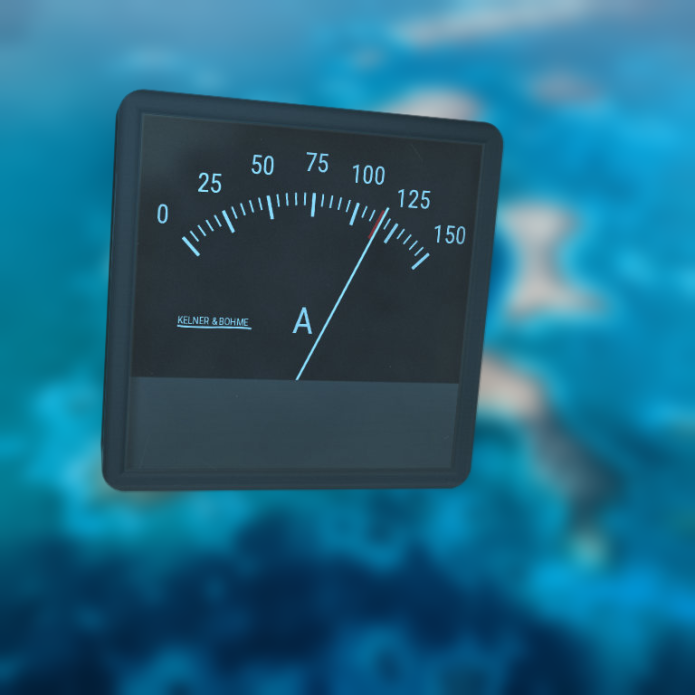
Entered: 115 A
